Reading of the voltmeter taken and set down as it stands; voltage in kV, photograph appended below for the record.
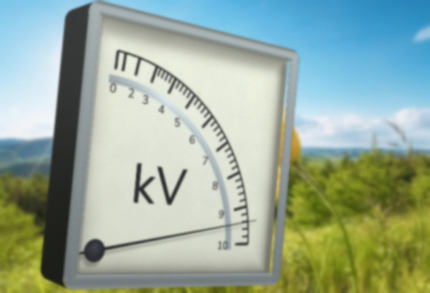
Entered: 9.4 kV
